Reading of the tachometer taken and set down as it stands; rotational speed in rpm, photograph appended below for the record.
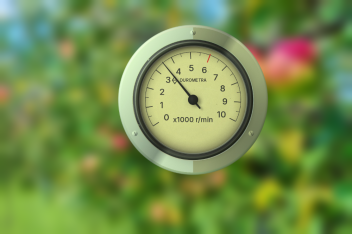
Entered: 3500 rpm
